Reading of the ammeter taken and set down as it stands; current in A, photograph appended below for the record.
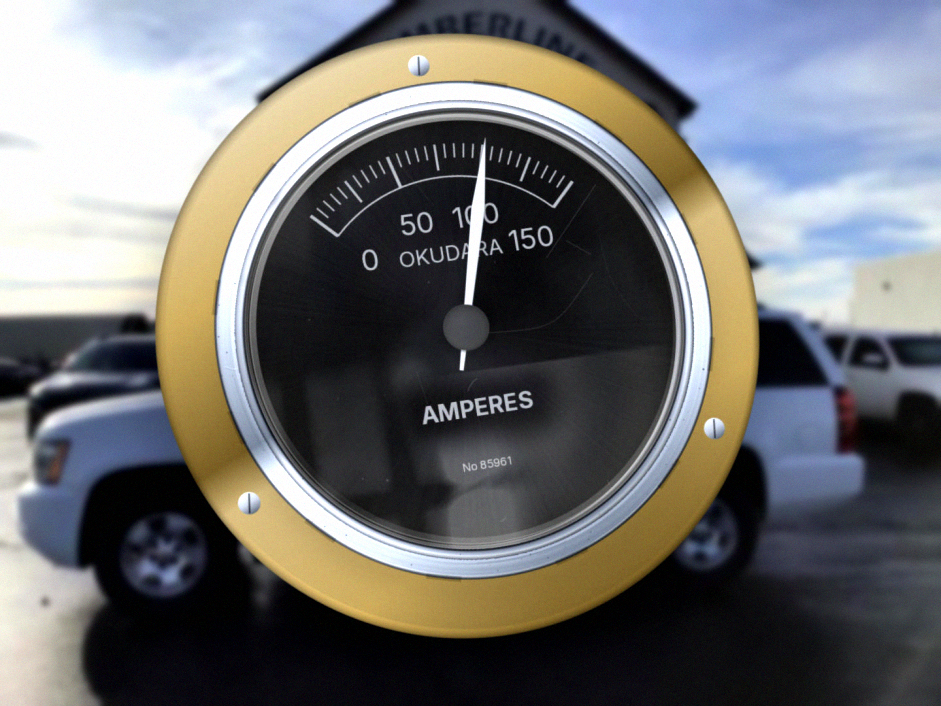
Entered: 100 A
